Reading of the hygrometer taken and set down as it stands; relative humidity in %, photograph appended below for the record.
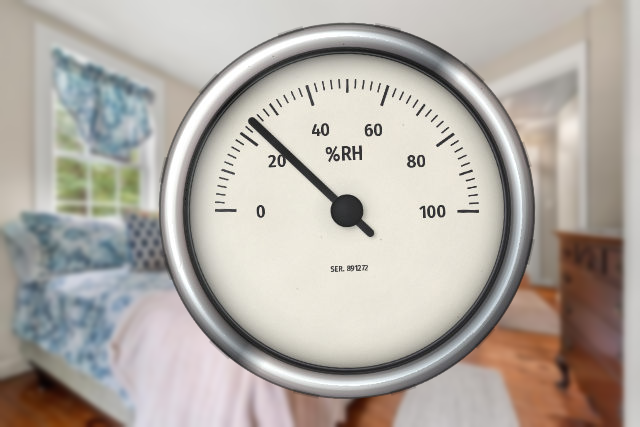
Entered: 24 %
